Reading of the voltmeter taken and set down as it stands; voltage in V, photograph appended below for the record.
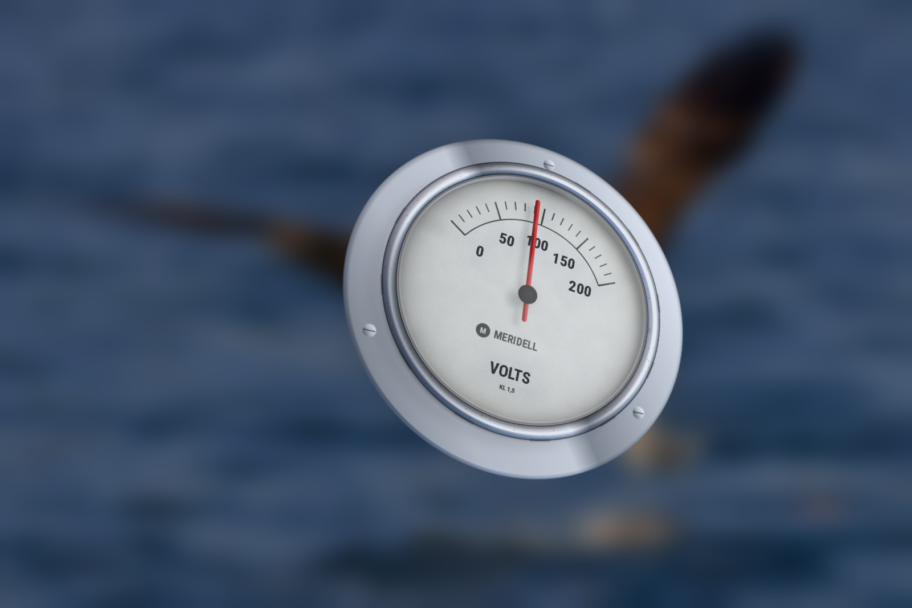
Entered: 90 V
